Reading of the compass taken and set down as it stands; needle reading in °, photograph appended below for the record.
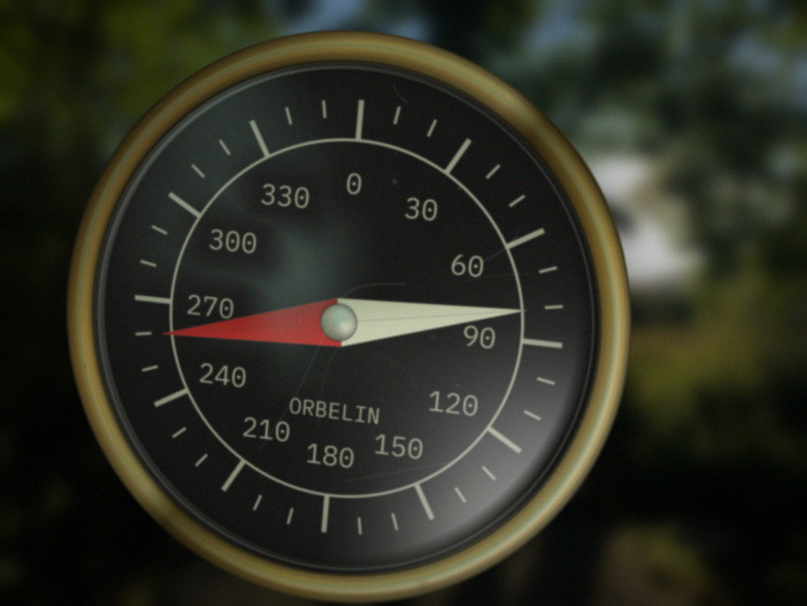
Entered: 260 °
